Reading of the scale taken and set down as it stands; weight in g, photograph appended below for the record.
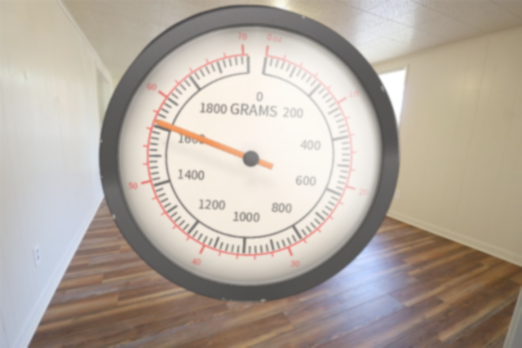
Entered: 1620 g
